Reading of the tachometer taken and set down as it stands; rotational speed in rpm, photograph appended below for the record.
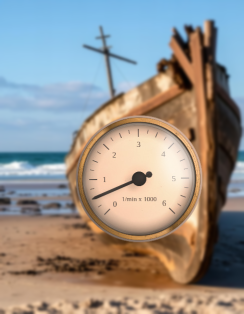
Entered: 500 rpm
